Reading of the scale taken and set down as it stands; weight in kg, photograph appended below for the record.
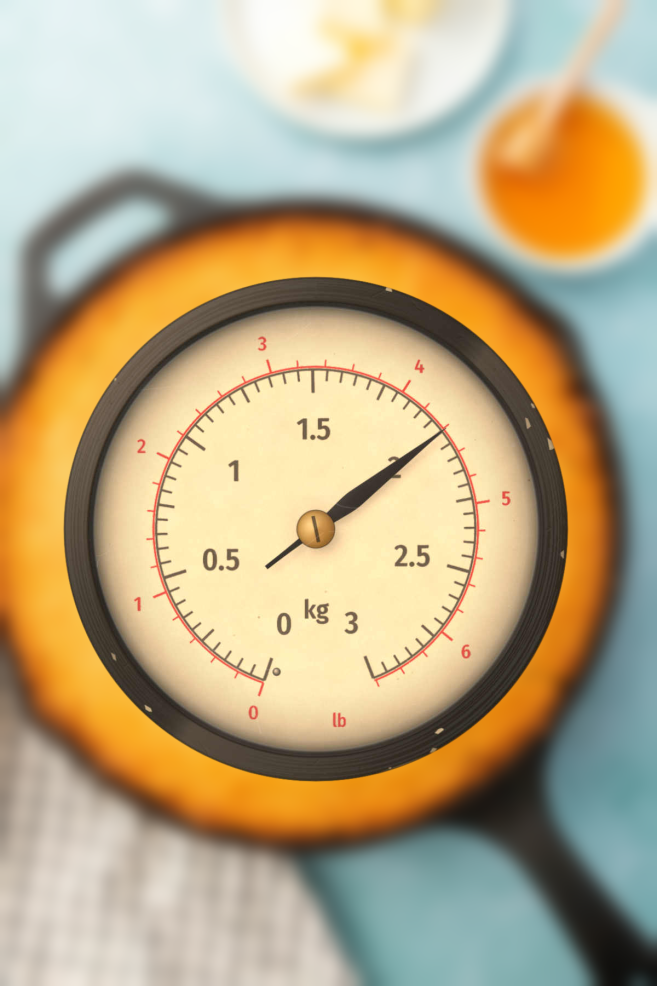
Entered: 2 kg
